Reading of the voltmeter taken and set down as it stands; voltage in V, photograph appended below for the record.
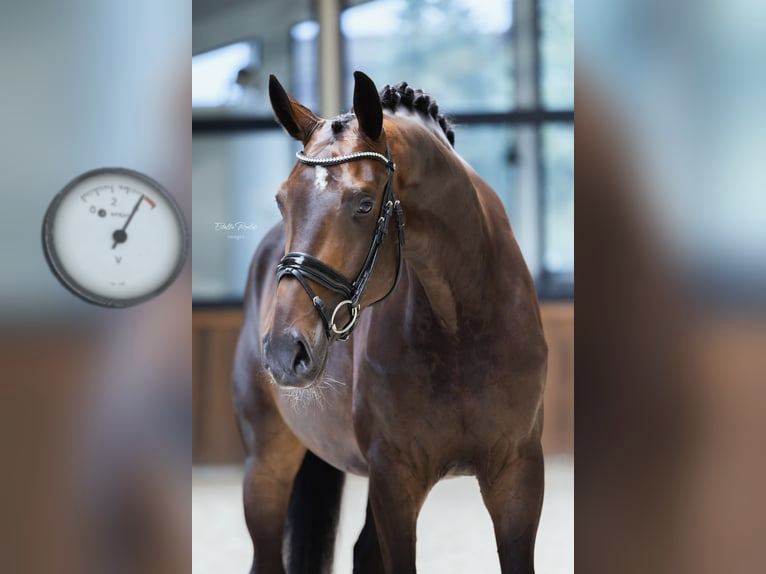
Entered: 4 V
